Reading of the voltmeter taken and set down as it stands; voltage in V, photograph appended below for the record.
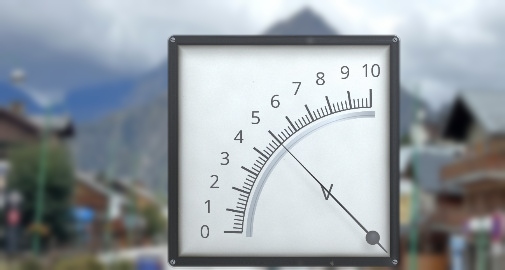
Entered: 5 V
